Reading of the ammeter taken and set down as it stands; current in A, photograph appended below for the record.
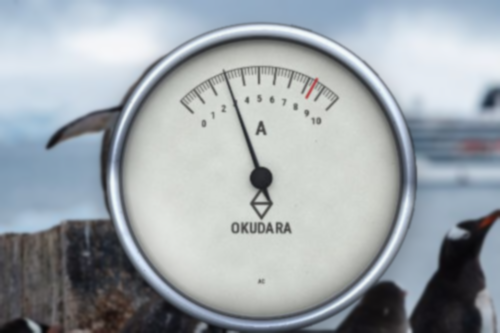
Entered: 3 A
